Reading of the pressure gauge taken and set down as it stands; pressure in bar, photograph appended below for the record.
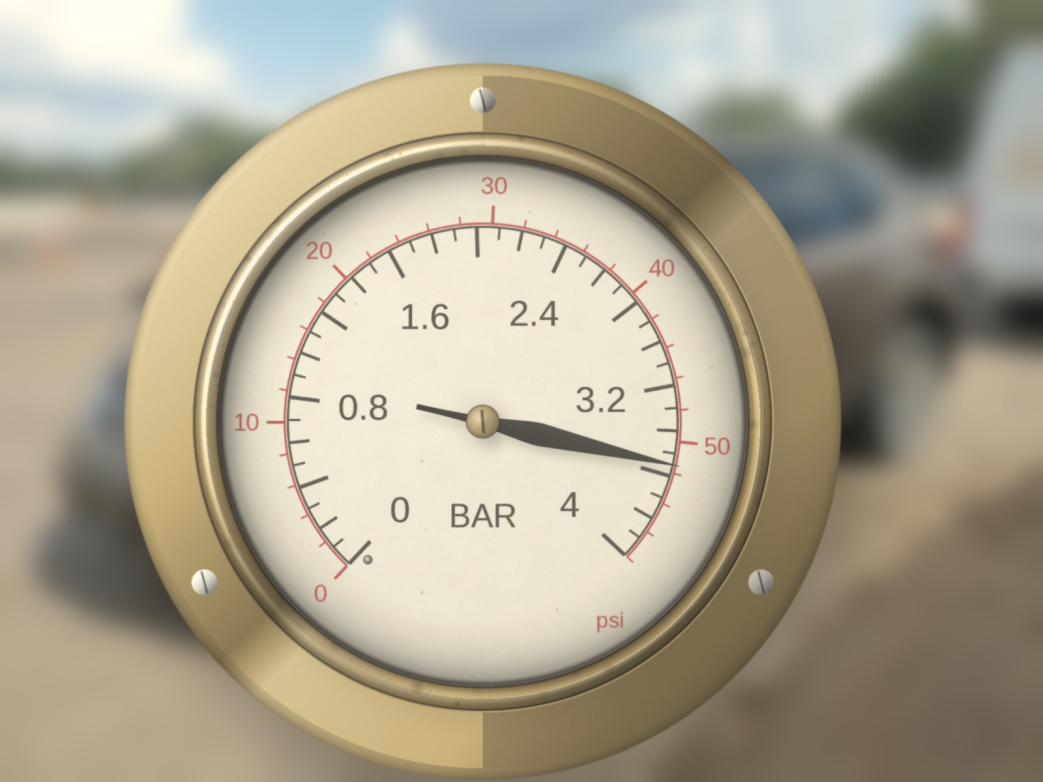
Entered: 3.55 bar
